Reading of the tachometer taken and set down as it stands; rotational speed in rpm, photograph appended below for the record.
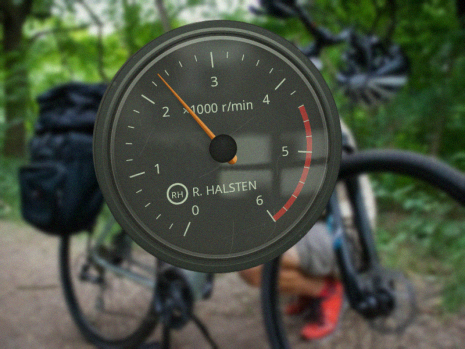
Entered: 2300 rpm
